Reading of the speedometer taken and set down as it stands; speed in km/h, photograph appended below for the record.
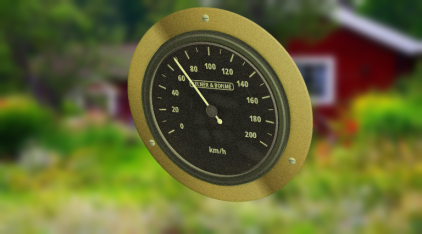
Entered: 70 km/h
